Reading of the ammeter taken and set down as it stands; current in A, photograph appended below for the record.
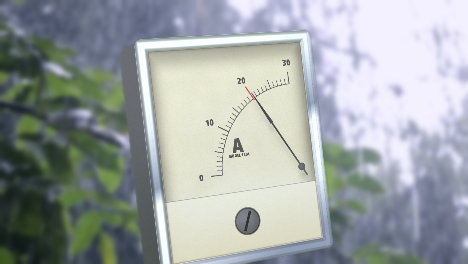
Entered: 20 A
